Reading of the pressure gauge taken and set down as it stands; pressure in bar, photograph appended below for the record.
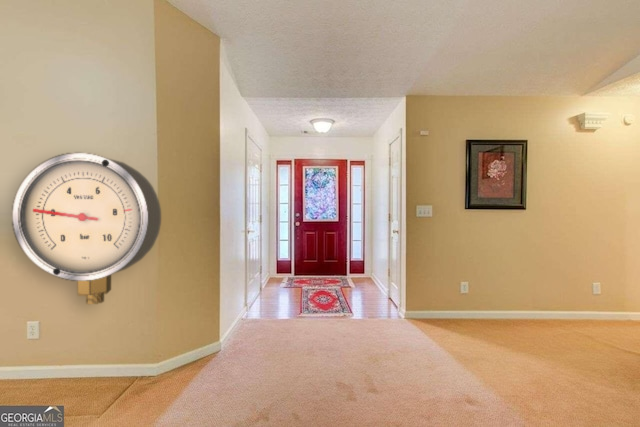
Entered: 2 bar
